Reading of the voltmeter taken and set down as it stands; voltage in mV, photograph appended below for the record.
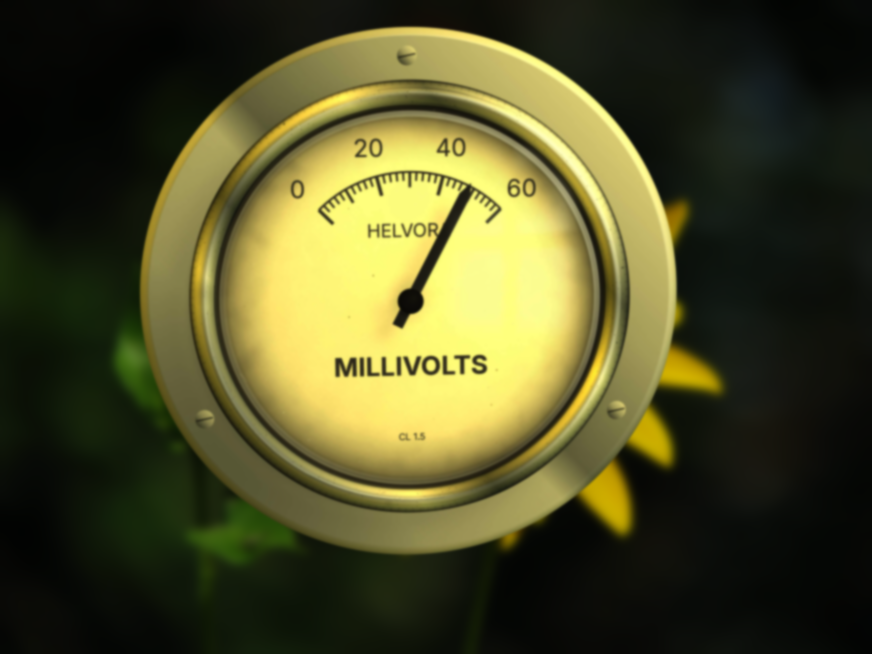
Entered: 48 mV
